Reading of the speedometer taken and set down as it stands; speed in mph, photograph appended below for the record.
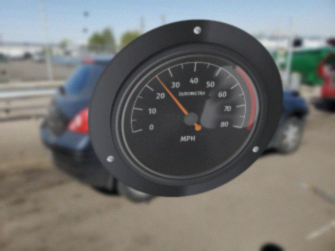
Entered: 25 mph
